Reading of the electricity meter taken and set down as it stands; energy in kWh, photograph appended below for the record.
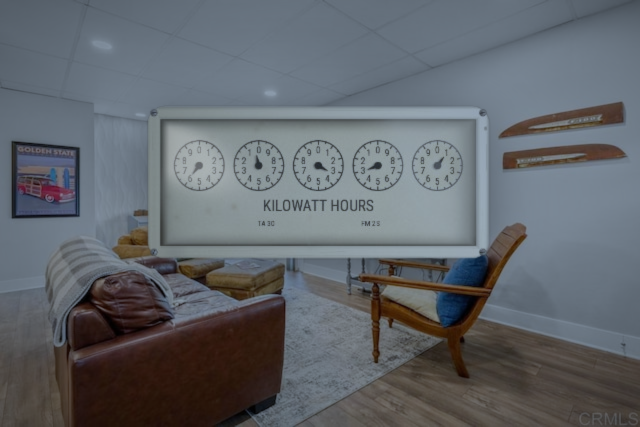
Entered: 60331 kWh
